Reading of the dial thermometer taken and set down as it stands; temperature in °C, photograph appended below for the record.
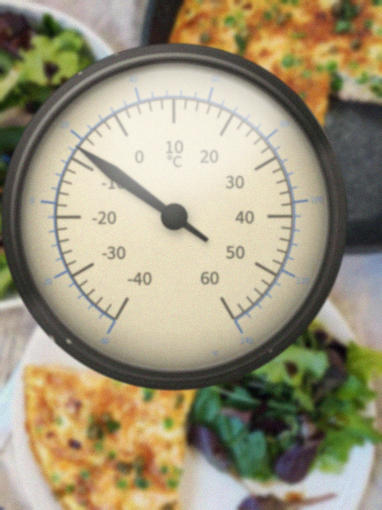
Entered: -8 °C
